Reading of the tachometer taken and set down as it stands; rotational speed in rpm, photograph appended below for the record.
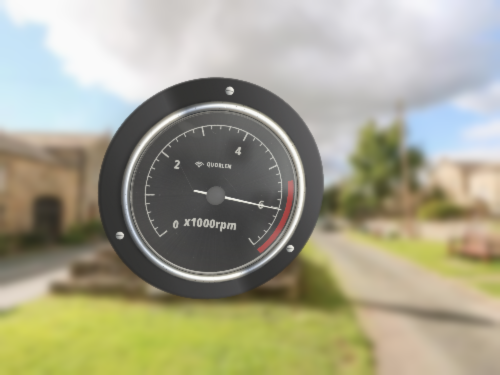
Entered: 6000 rpm
